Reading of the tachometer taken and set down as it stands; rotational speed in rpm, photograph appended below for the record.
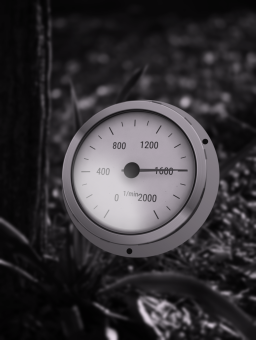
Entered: 1600 rpm
